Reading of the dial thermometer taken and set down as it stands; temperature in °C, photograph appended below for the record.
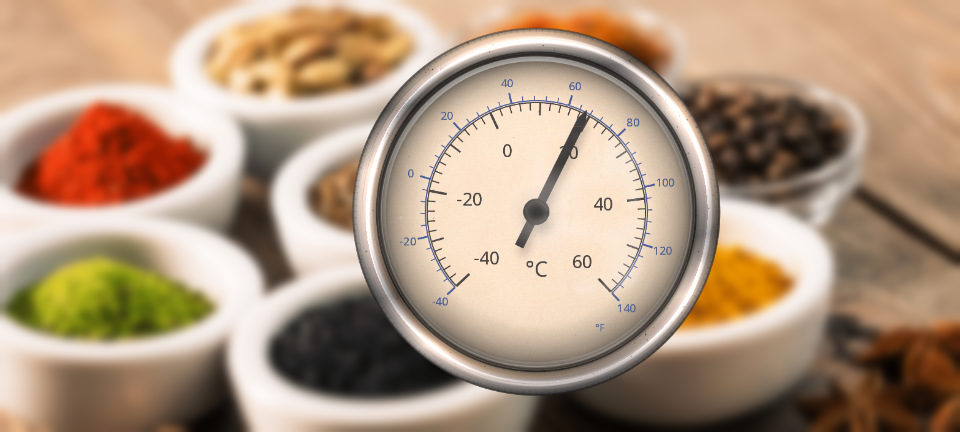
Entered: 19 °C
